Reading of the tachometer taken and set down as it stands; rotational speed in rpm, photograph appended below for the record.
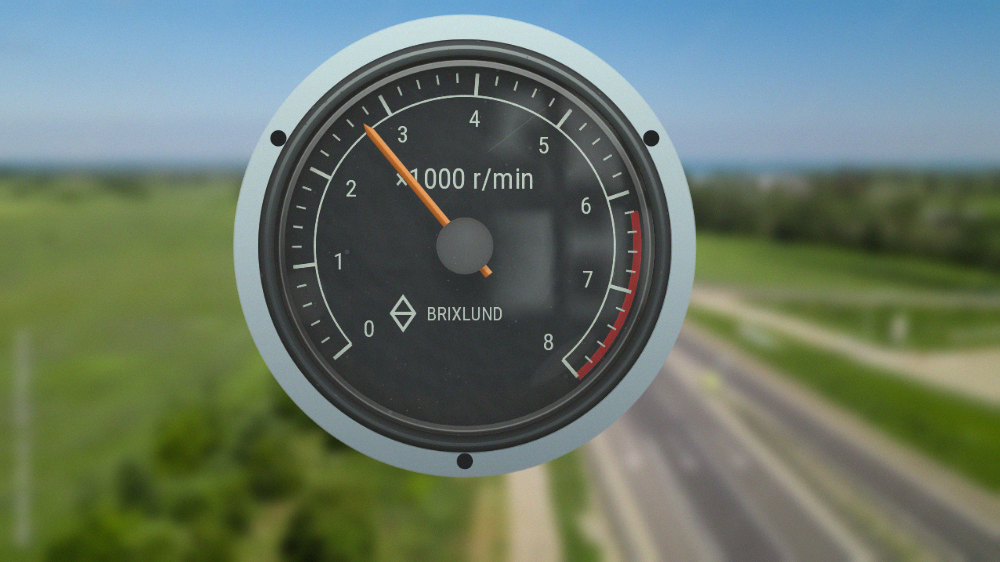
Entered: 2700 rpm
